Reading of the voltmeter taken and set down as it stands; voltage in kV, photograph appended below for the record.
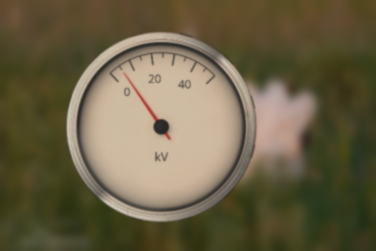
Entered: 5 kV
